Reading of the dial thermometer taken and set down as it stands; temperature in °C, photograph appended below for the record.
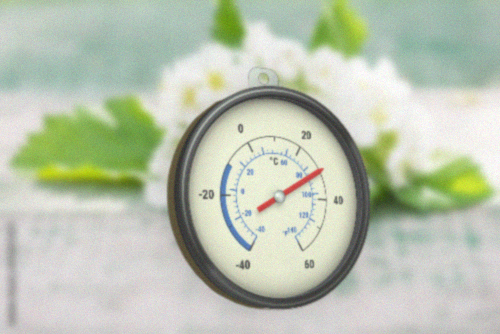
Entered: 30 °C
